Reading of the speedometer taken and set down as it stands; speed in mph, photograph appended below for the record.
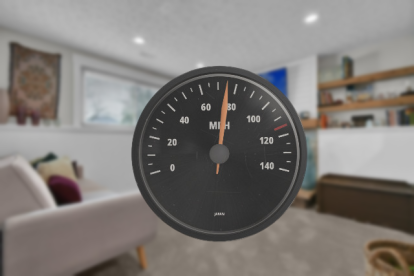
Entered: 75 mph
